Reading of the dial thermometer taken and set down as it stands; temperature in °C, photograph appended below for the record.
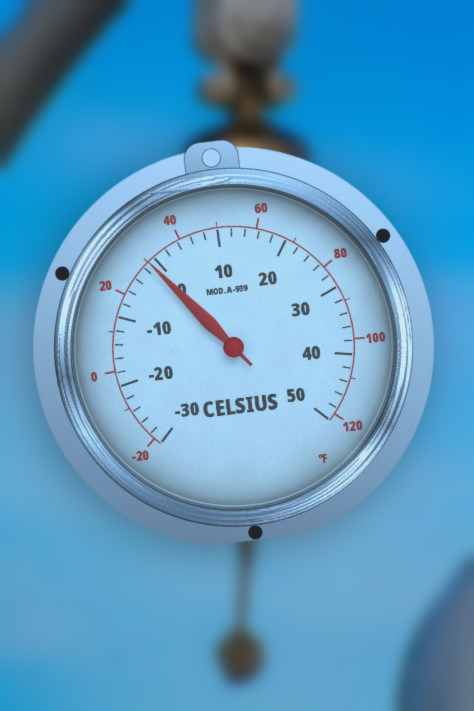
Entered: -1 °C
